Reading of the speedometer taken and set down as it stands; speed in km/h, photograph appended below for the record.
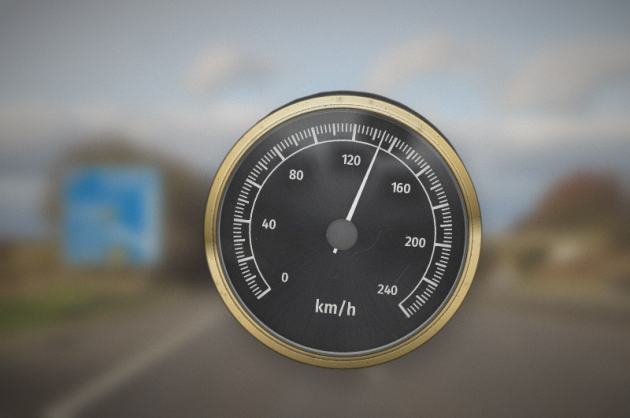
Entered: 134 km/h
